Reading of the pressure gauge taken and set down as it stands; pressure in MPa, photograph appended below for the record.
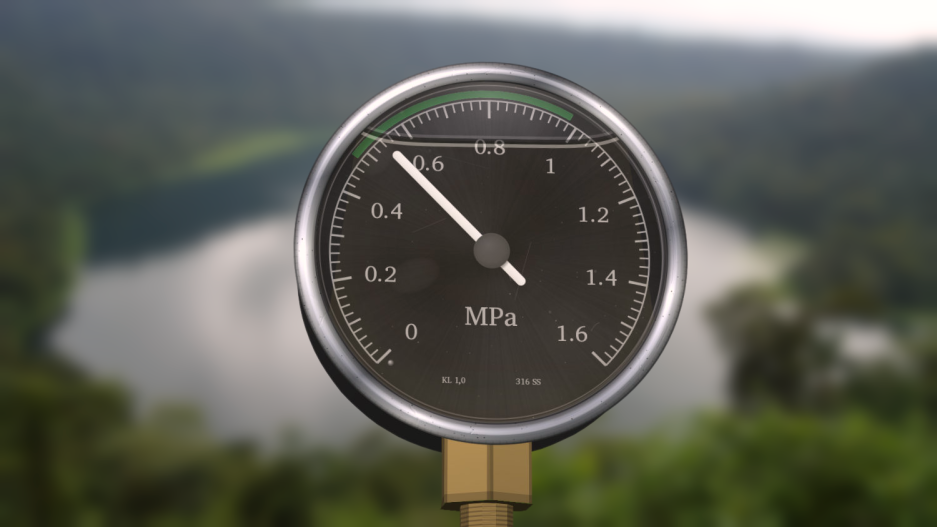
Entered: 0.54 MPa
